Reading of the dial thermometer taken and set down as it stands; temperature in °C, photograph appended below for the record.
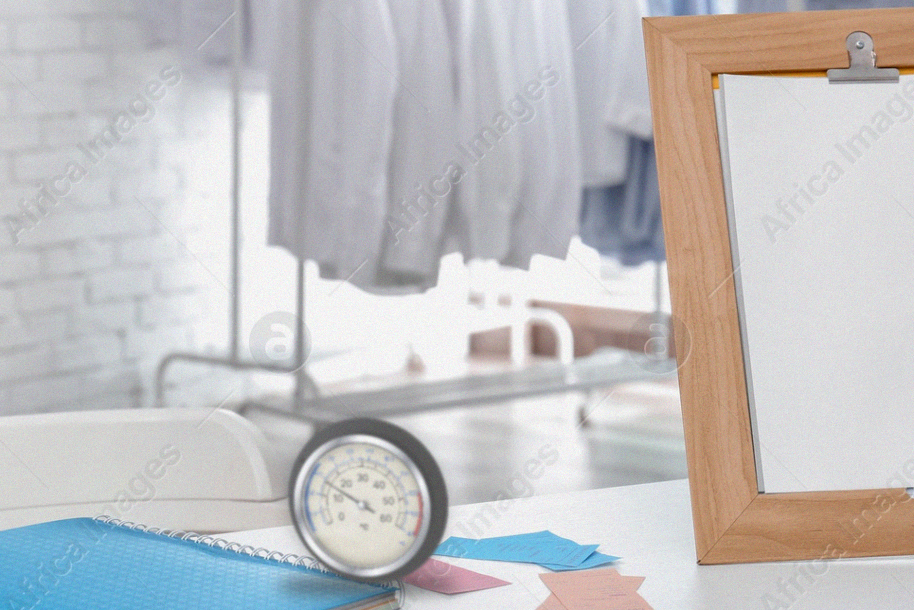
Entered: 15 °C
